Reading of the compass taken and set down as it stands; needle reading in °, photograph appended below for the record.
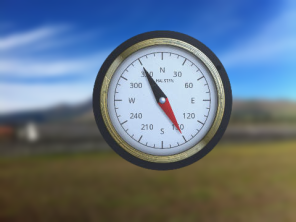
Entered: 150 °
